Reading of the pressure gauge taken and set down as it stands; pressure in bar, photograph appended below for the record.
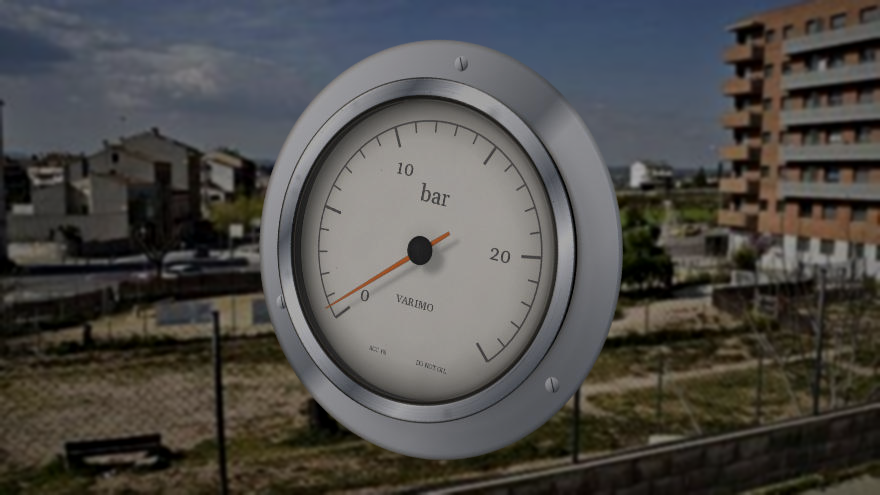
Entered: 0.5 bar
